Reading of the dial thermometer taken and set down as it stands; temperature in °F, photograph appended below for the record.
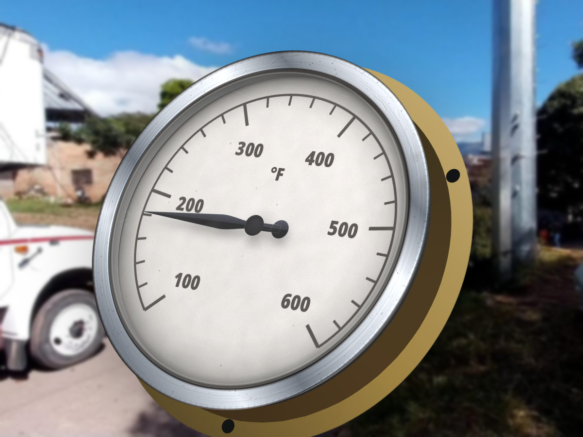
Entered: 180 °F
